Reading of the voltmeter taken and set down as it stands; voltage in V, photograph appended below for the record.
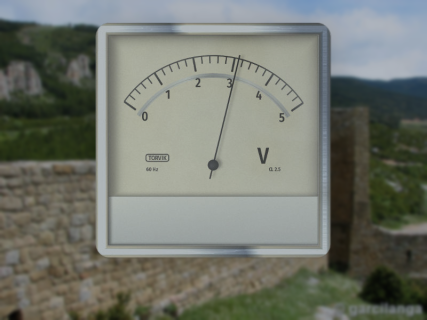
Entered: 3.1 V
